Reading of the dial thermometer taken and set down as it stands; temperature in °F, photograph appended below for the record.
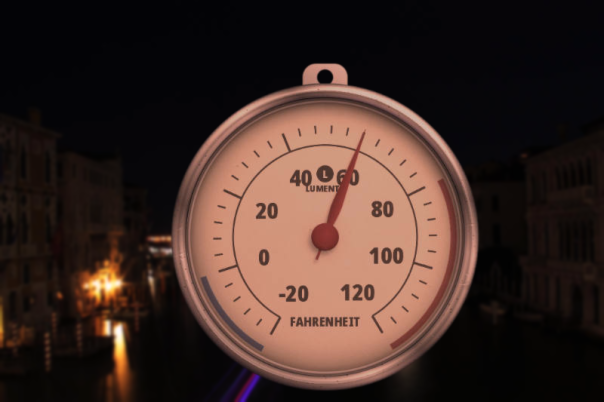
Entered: 60 °F
